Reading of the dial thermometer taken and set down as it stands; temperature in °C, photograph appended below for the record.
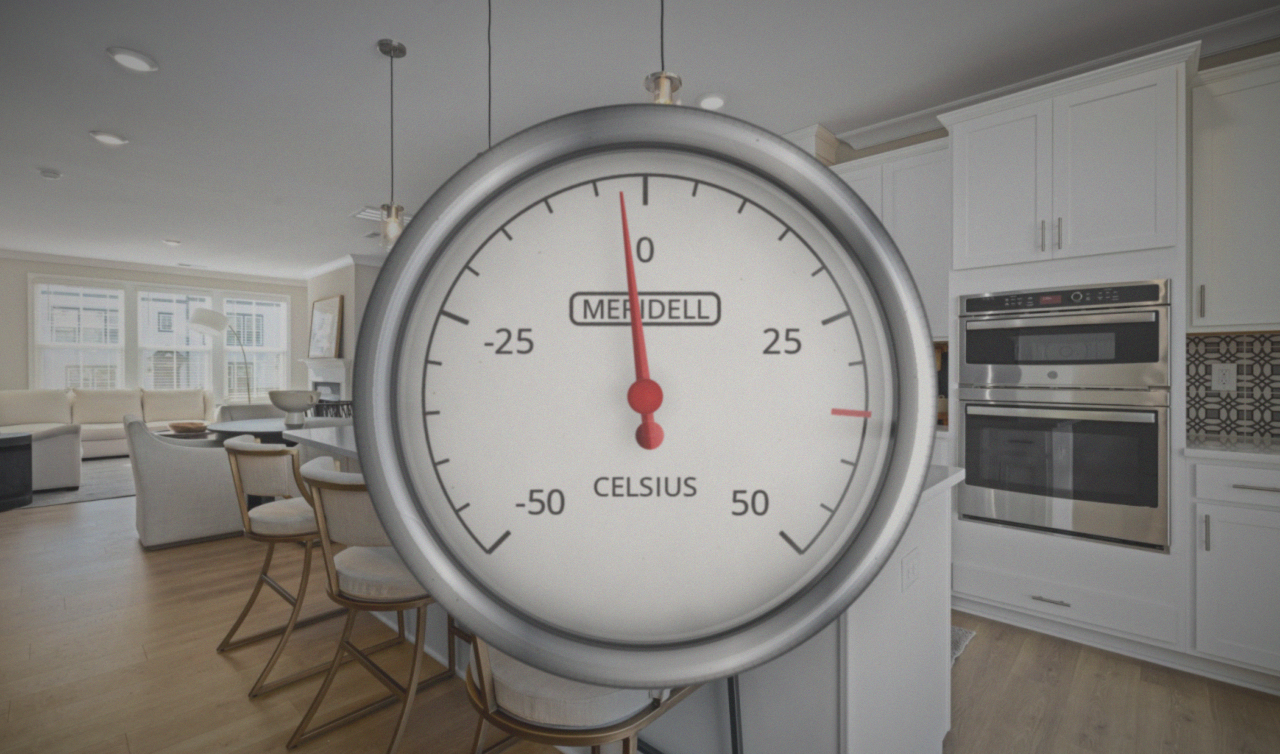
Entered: -2.5 °C
